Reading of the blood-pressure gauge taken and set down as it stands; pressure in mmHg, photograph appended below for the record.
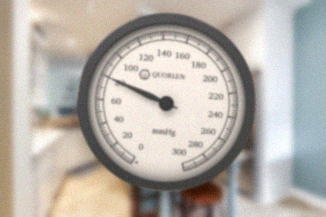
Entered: 80 mmHg
